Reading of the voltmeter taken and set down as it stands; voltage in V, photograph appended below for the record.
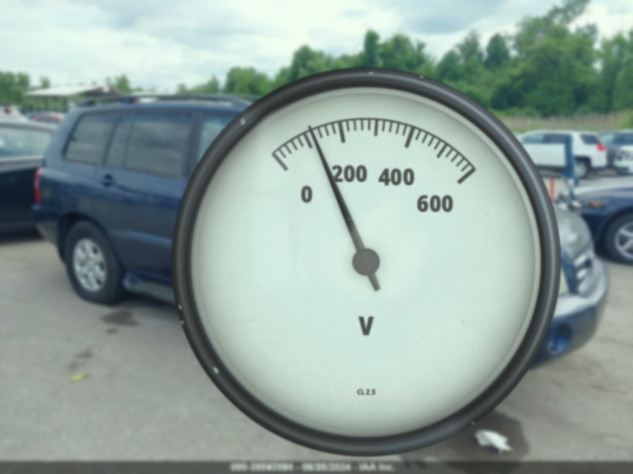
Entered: 120 V
